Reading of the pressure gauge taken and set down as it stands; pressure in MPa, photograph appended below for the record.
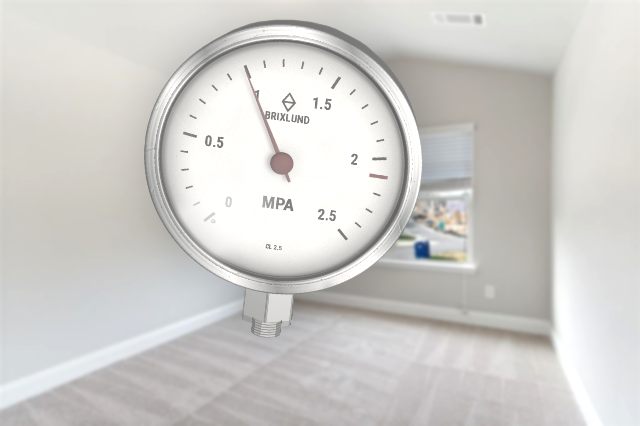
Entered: 1 MPa
